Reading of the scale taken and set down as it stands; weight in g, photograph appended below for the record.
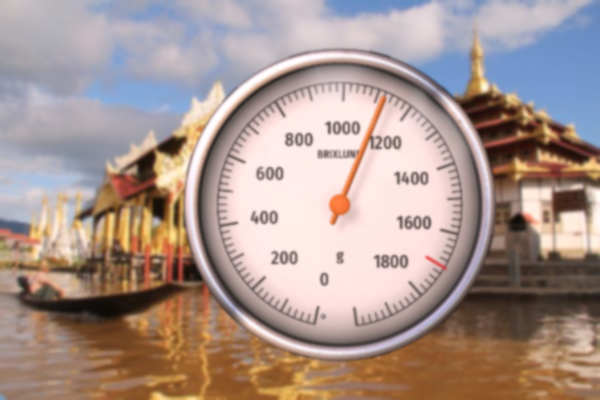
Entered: 1120 g
